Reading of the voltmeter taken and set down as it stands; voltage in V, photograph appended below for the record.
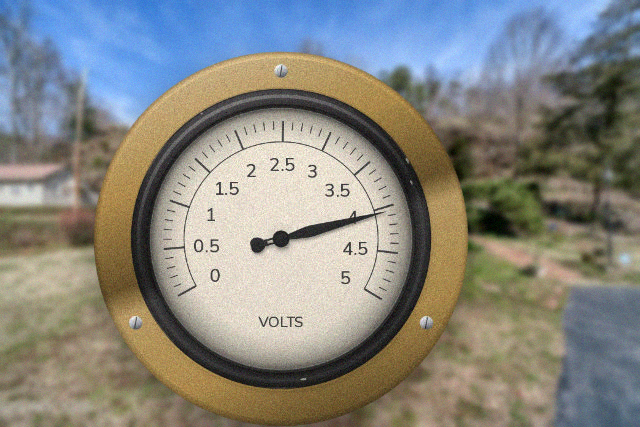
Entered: 4.05 V
